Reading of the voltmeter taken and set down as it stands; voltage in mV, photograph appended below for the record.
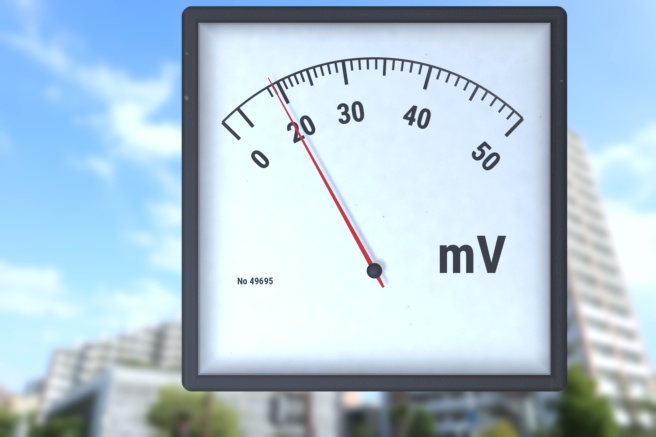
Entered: 19 mV
